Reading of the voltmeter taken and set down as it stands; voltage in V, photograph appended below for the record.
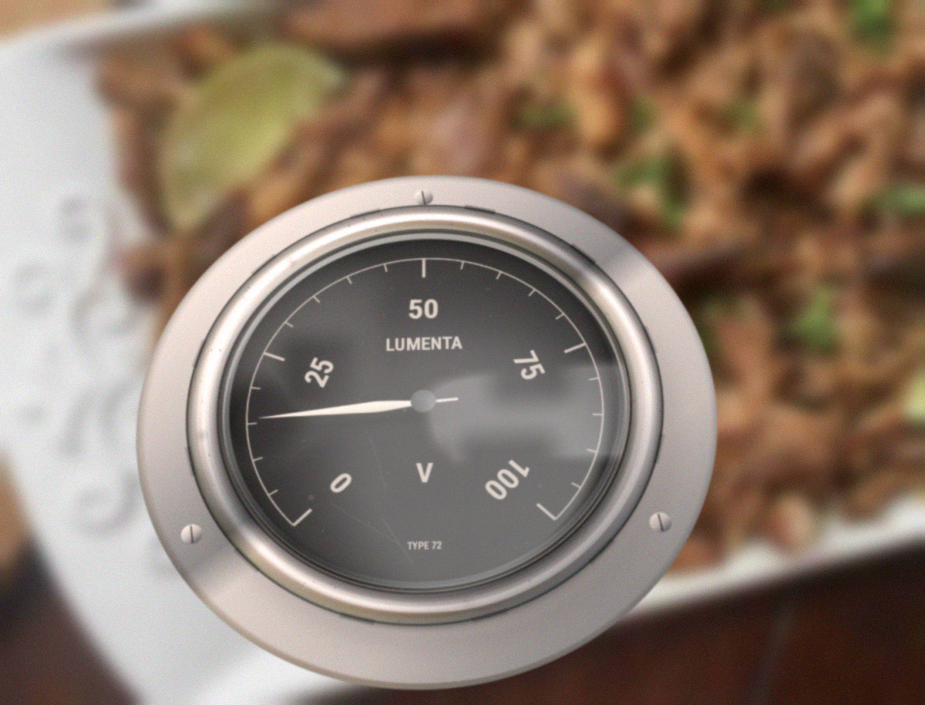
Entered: 15 V
